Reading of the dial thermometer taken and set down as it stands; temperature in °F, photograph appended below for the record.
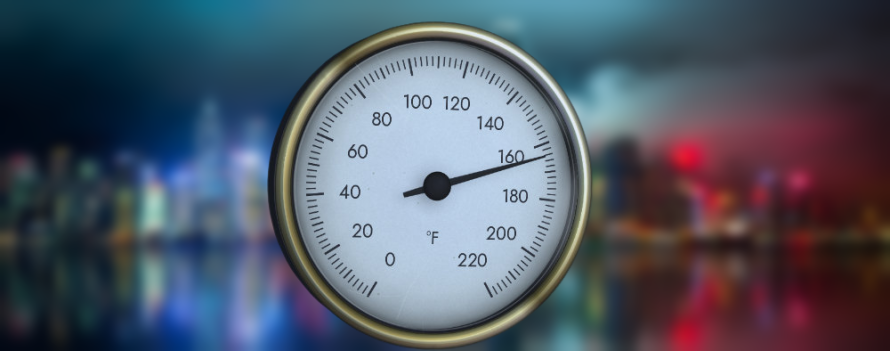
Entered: 164 °F
